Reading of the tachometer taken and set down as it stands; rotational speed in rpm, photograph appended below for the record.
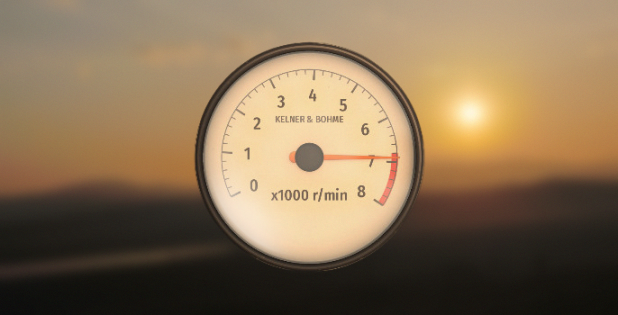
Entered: 6900 rpm
